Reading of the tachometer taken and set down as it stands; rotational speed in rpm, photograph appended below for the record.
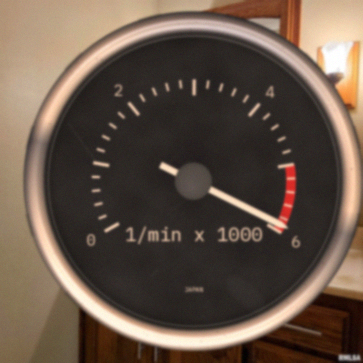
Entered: 5900 rpm
